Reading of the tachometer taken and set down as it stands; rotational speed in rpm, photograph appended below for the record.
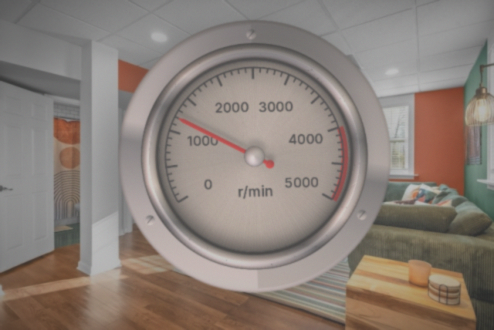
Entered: 1200 rpm
